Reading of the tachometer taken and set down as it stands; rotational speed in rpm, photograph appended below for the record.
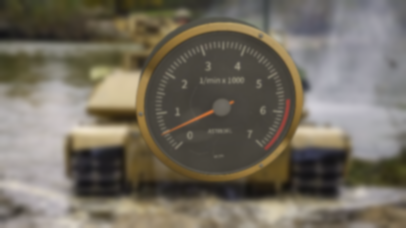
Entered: 500 rpm
